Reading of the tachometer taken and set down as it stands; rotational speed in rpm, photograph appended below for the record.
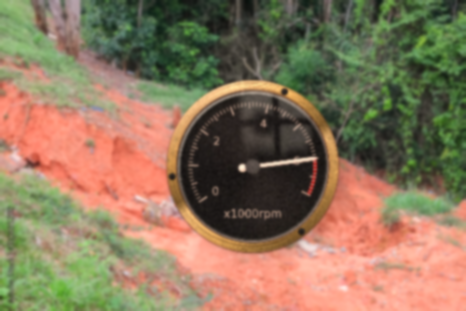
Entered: 6000 rpm
